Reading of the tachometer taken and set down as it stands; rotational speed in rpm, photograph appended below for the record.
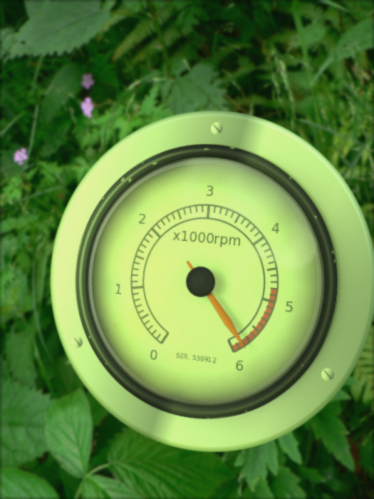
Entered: 5800 rpm
